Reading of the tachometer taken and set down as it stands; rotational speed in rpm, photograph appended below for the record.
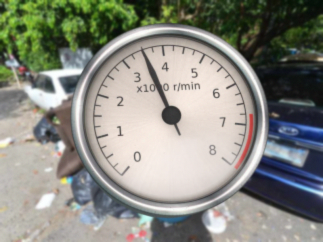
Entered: 3500 rpm
